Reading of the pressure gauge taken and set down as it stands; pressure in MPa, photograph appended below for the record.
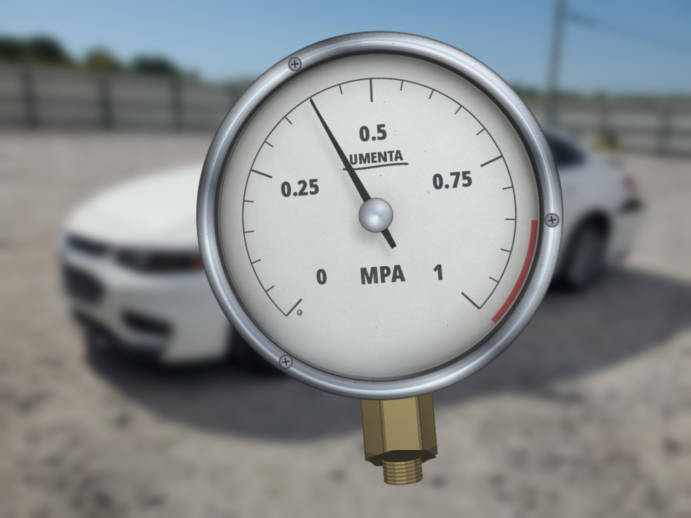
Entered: 0.4 MPa
